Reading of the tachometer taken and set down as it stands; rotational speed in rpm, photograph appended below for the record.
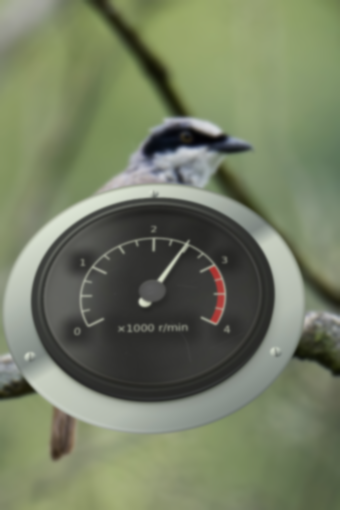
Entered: 2500 rpm
